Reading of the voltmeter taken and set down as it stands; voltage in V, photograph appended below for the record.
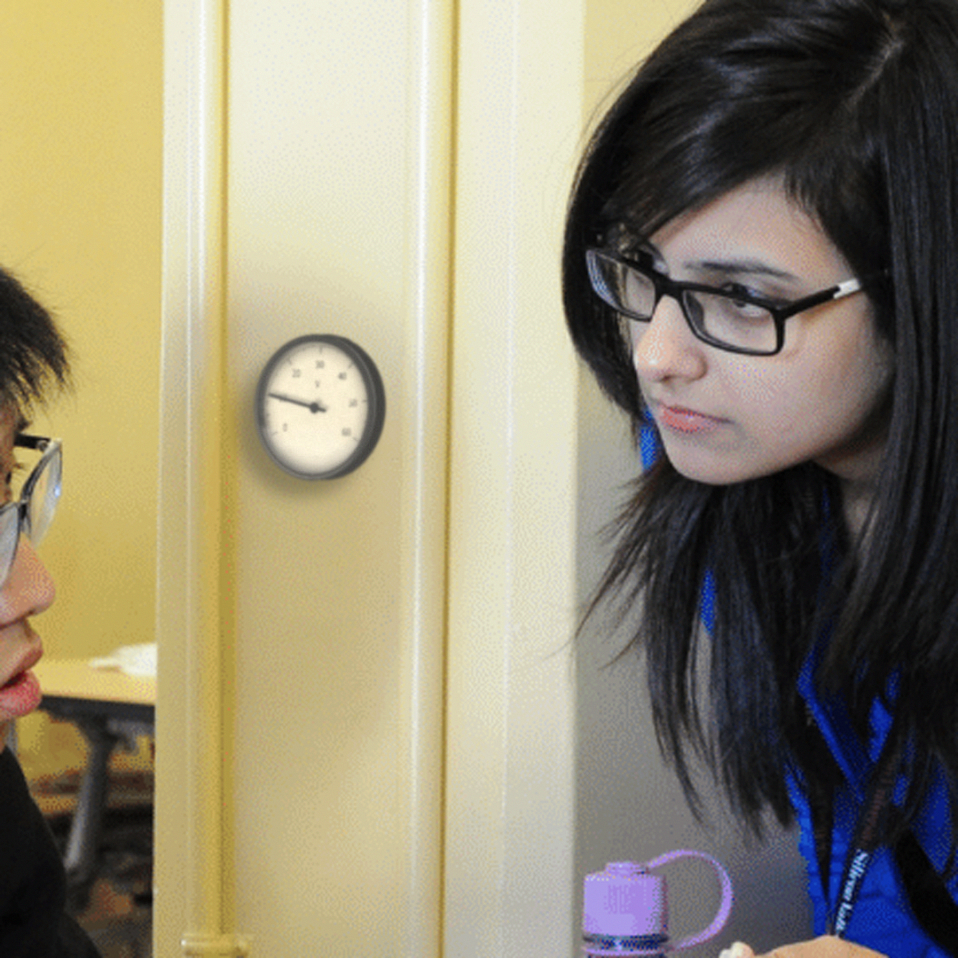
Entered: 10 V
